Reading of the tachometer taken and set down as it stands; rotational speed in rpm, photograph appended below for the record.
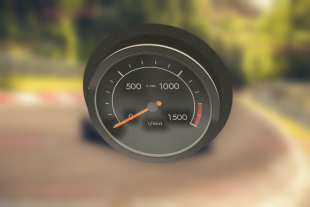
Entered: 0 rpm
